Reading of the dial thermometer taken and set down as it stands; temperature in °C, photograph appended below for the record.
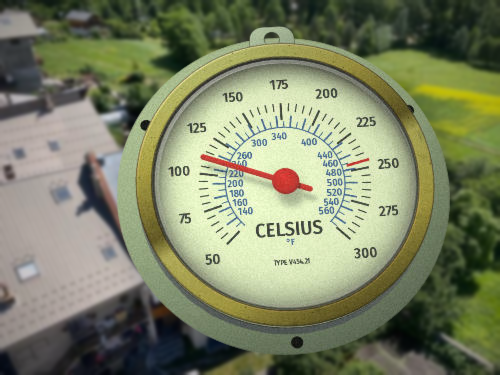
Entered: 110 °C
